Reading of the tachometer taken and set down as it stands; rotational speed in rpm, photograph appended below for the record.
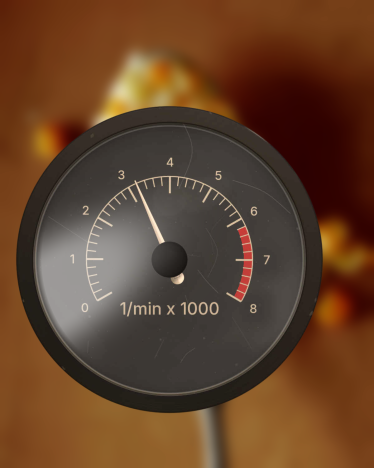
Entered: 3200 rpm
